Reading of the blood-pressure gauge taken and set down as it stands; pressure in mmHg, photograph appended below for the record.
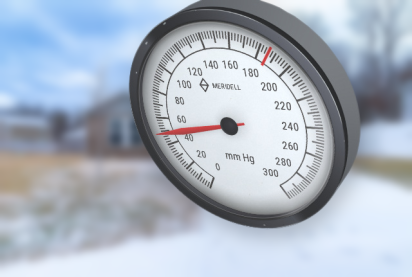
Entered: 50 mmHg
